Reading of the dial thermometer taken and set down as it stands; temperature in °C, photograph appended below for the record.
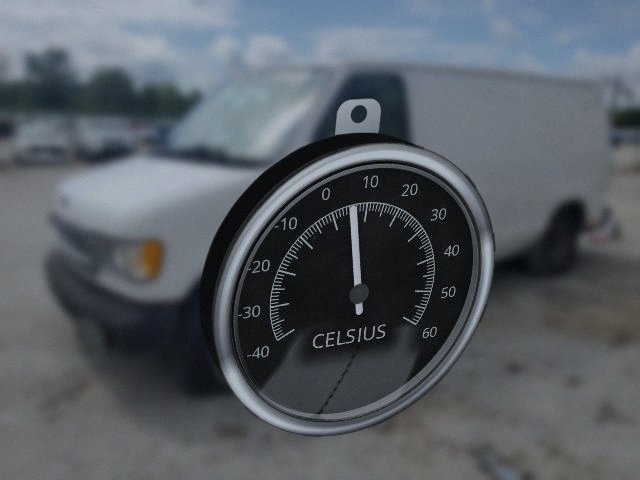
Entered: 5 °C
